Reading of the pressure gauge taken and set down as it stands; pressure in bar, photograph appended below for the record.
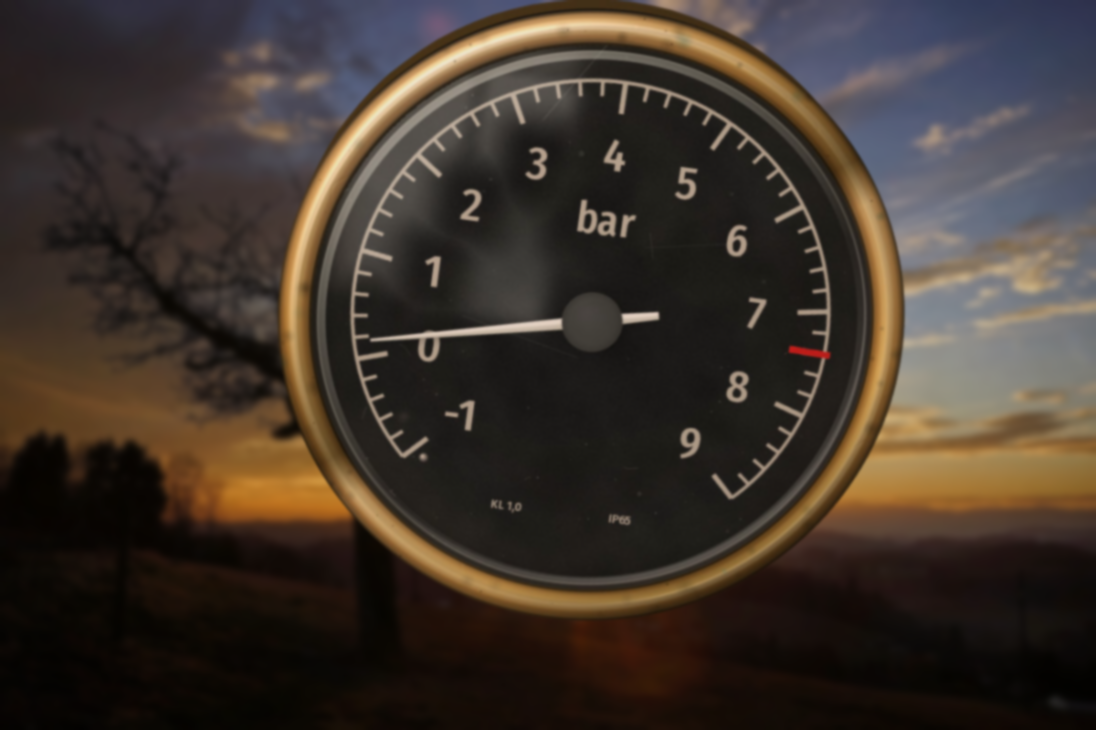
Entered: 0.2 bar
